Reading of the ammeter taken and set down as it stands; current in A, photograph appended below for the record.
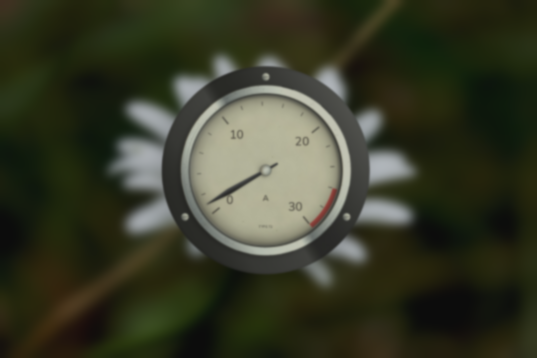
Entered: 1 A
